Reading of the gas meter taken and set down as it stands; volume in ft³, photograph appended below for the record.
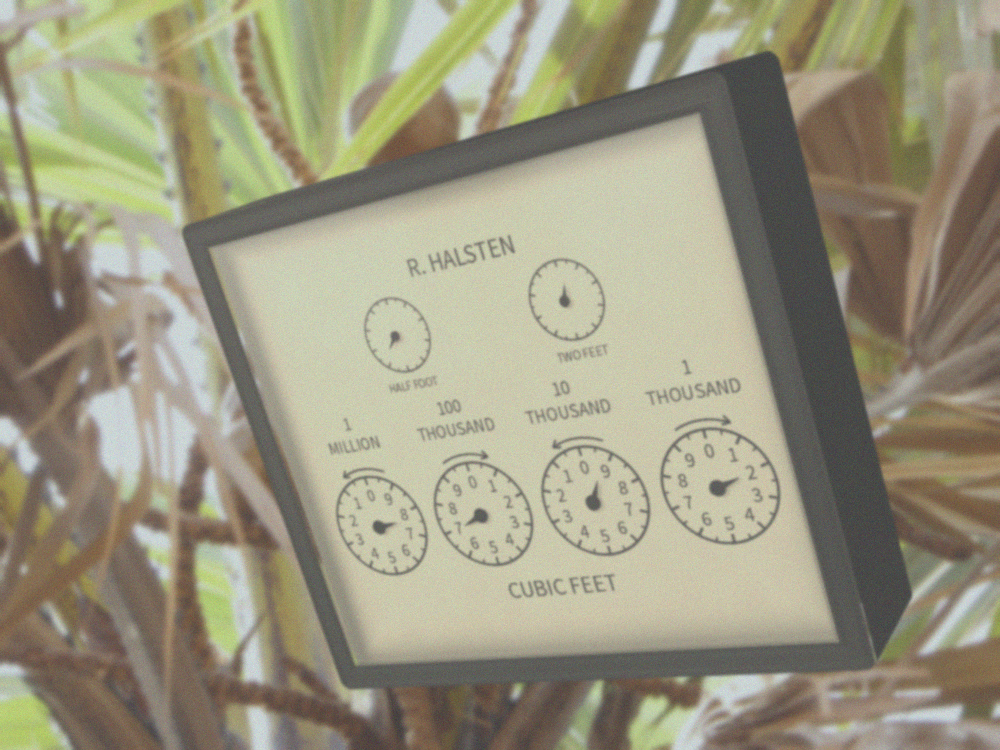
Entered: 769200 ft³
